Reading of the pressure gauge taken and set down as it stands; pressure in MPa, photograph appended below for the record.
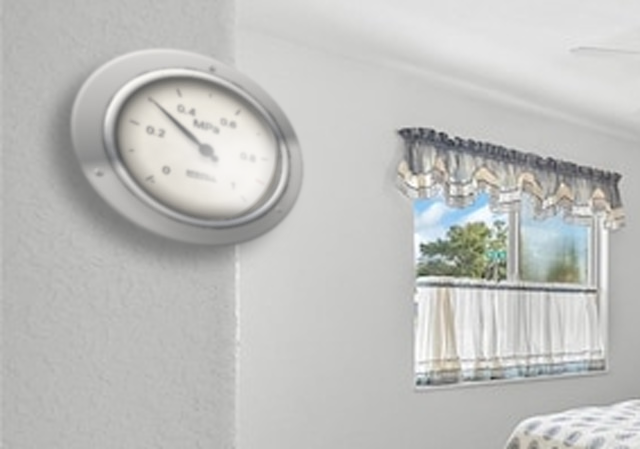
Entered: 0.3 MPa
